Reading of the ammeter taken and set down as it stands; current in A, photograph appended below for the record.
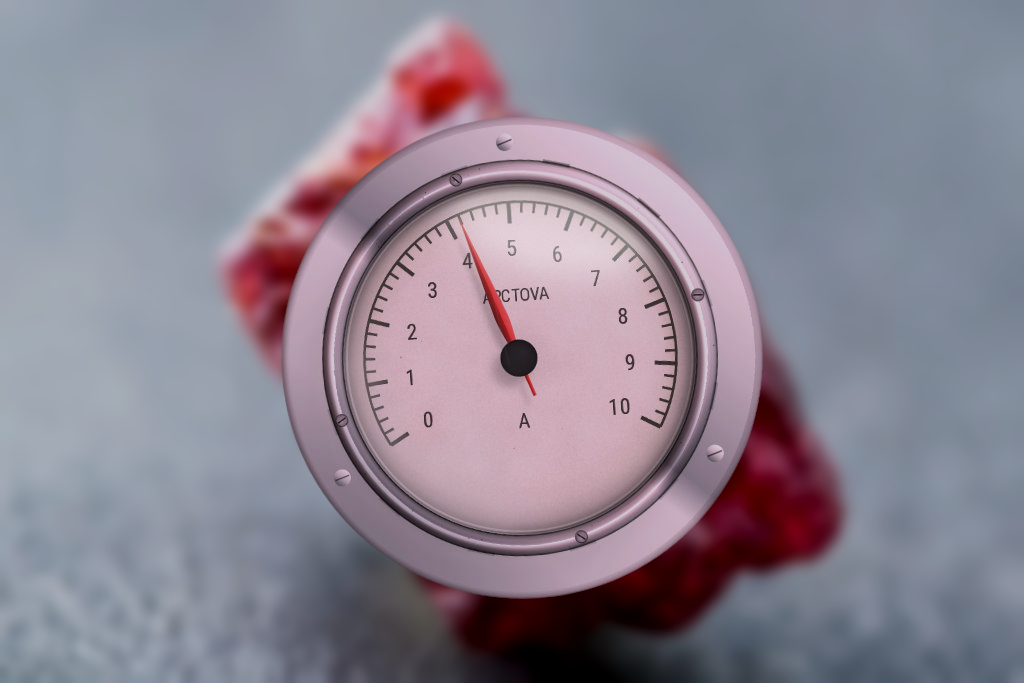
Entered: 4.2 A
